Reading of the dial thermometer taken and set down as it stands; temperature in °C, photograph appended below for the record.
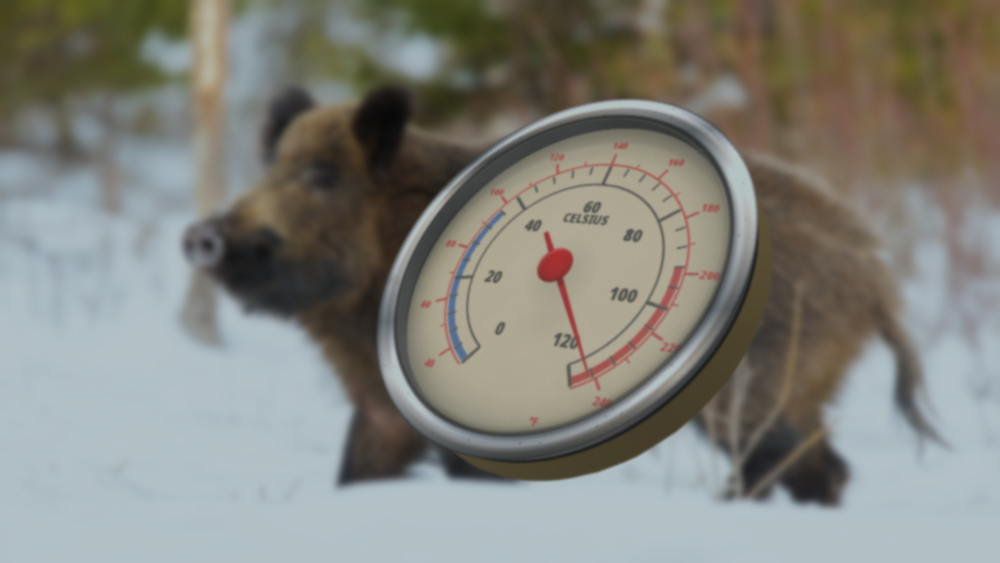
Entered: 116 °C
